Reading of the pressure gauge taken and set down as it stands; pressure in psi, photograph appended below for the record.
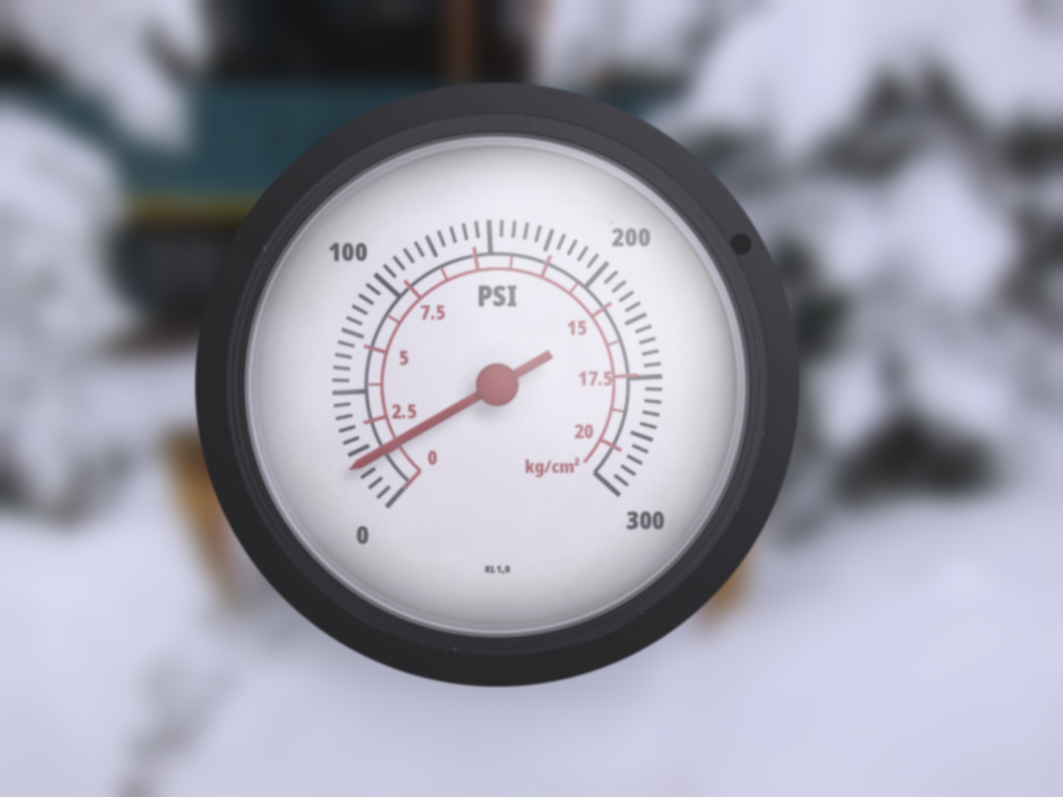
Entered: 20 psi
